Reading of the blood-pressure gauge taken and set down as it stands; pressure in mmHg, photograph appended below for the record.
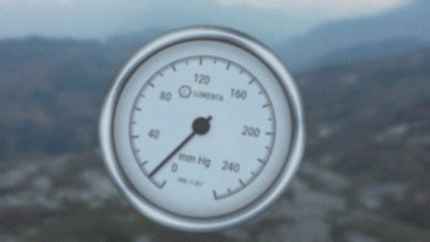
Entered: 10 mmHg
